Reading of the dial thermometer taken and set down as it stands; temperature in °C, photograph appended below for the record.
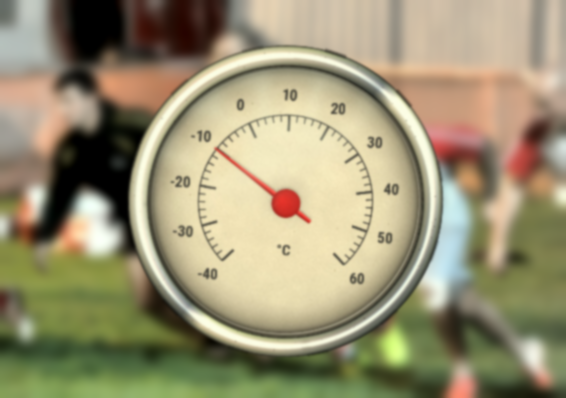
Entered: -10 °C
